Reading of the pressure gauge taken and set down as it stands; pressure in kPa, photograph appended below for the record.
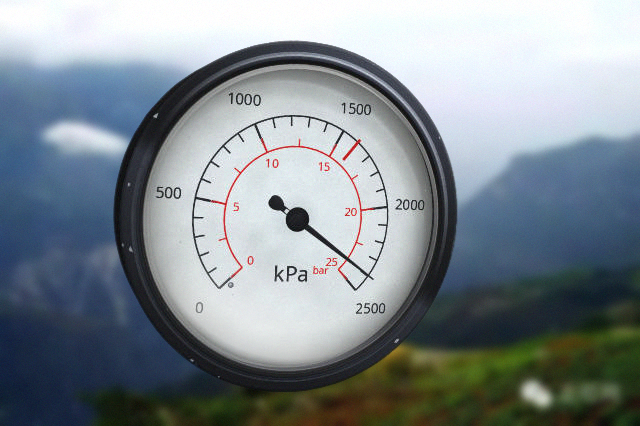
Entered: 2400 kPa
